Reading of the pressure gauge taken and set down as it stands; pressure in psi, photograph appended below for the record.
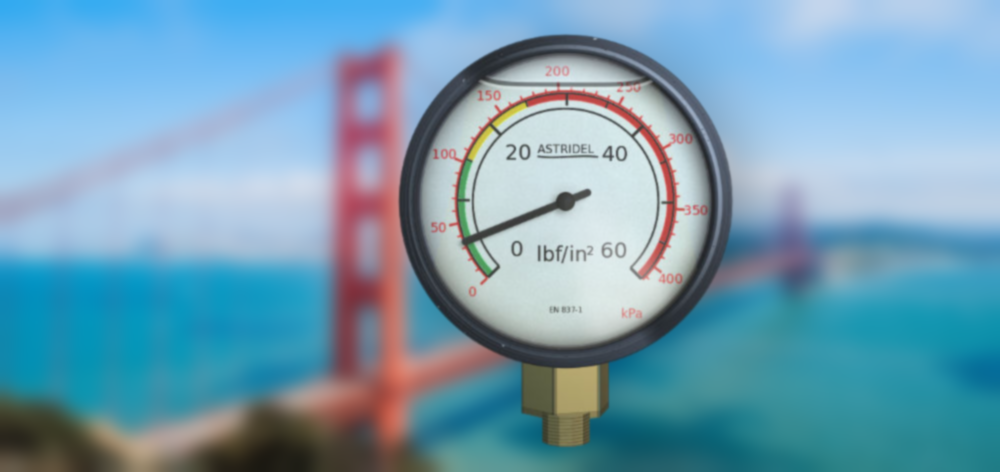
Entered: 5 psi
